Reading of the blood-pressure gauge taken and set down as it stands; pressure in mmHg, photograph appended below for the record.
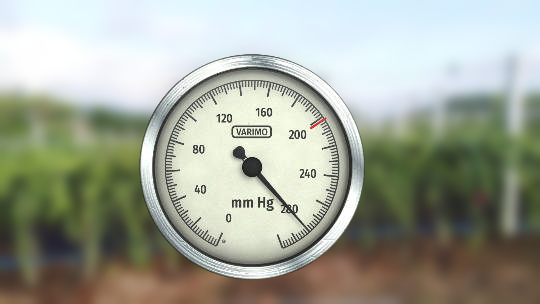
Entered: 280 mmHg
